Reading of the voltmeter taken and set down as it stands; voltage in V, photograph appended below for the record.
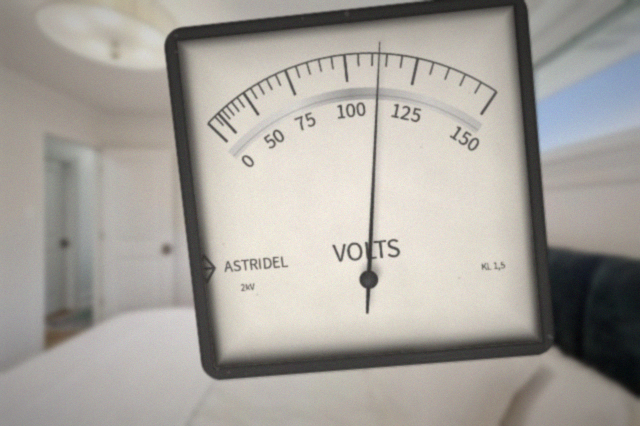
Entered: 112.5 V
